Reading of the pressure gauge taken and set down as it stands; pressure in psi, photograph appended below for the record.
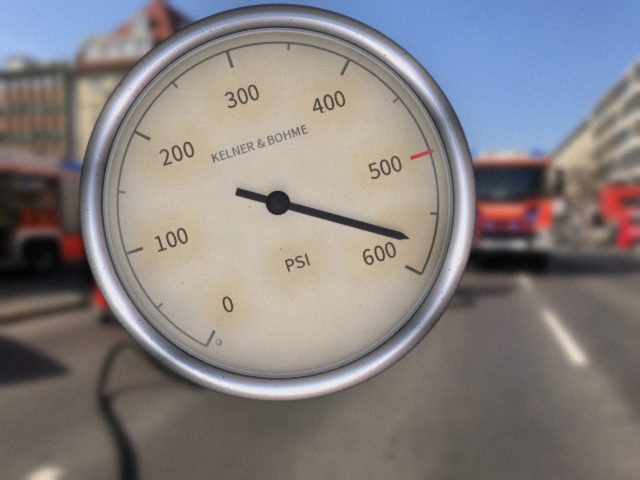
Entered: 575 psi
